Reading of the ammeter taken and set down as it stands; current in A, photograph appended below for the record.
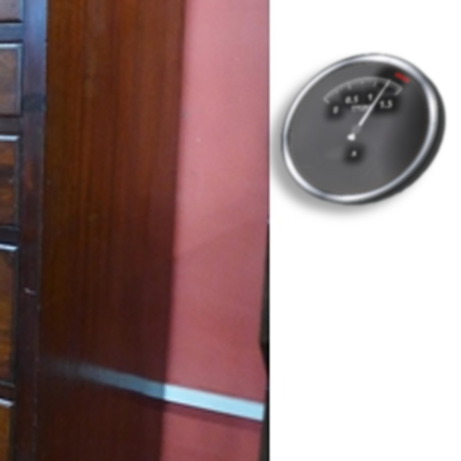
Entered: 1.25 A
